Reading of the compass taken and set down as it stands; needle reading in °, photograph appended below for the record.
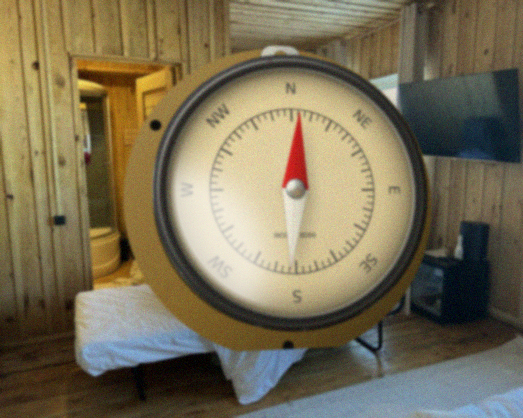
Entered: 5 °
